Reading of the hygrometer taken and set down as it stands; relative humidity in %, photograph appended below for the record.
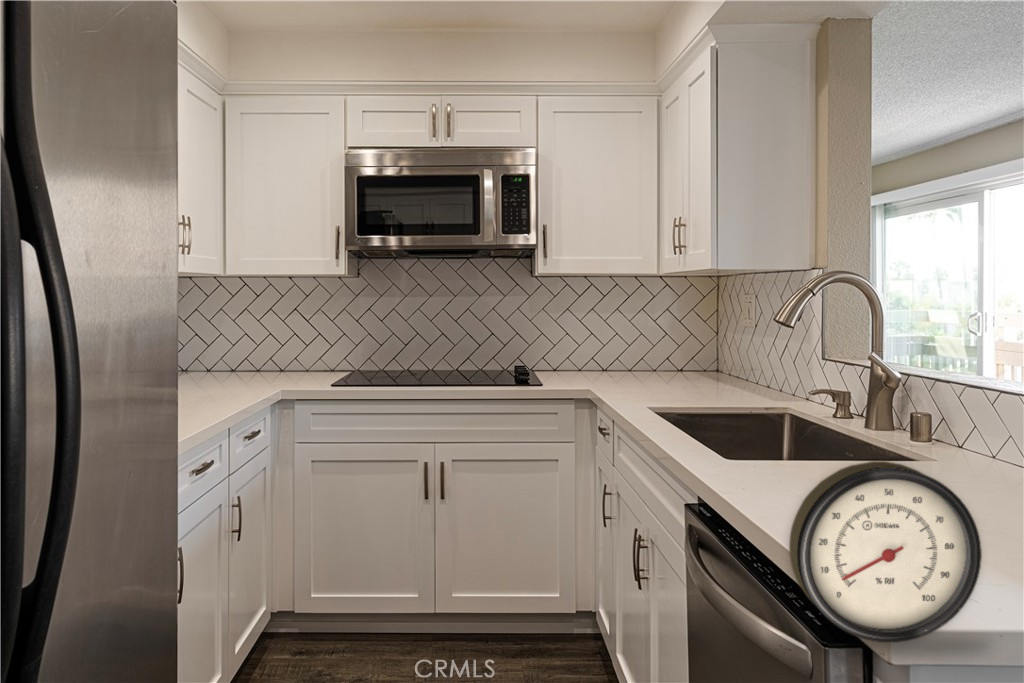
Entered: 5 %
